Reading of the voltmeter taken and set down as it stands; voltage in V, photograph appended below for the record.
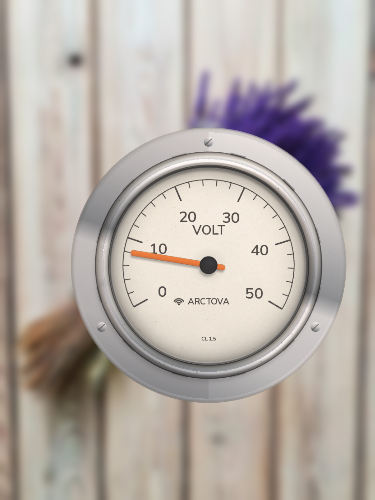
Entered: 8 V
